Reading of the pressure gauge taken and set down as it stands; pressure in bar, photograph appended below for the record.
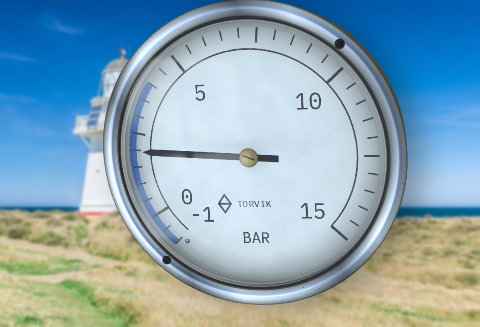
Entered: 2 bar
